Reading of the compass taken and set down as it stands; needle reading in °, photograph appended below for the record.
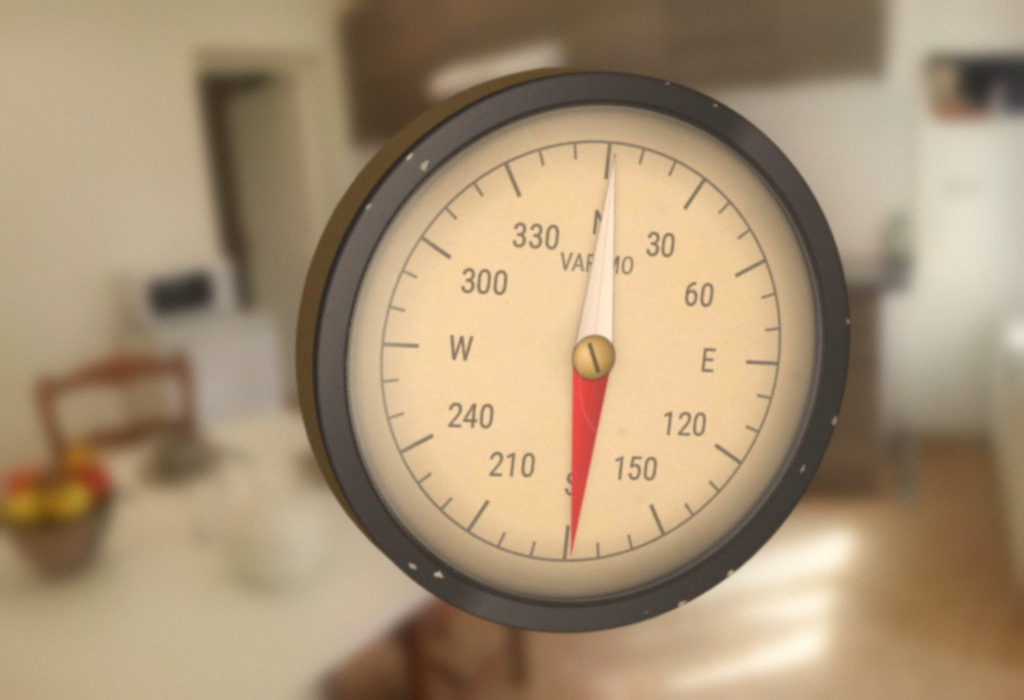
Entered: 180 °
